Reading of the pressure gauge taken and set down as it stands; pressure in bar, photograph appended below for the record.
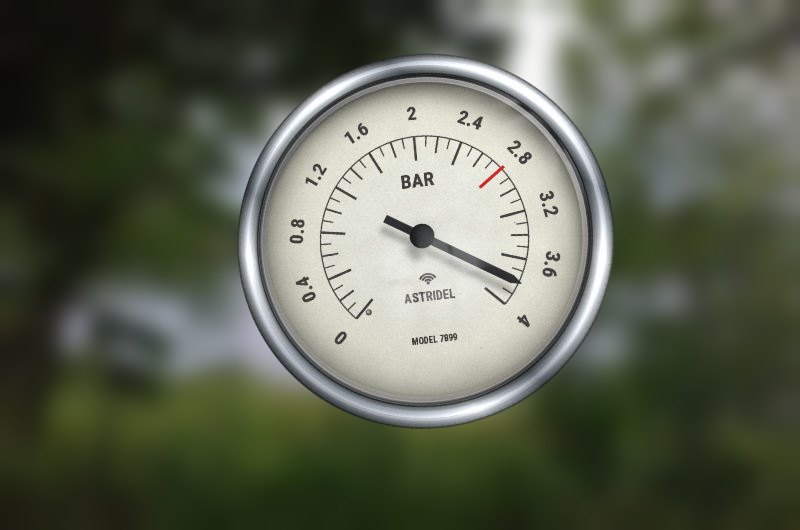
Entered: 3.8 bar
